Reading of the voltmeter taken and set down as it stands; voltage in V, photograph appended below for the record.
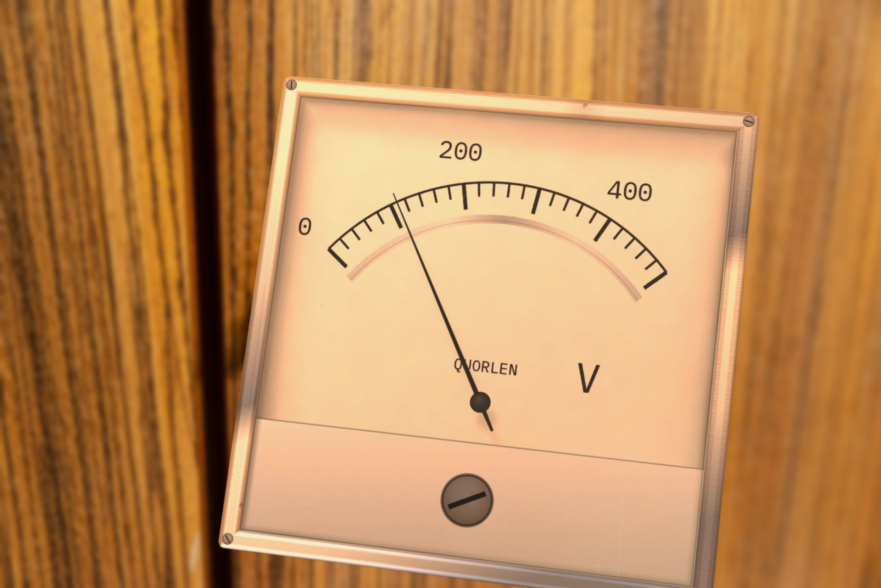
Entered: 110 V
